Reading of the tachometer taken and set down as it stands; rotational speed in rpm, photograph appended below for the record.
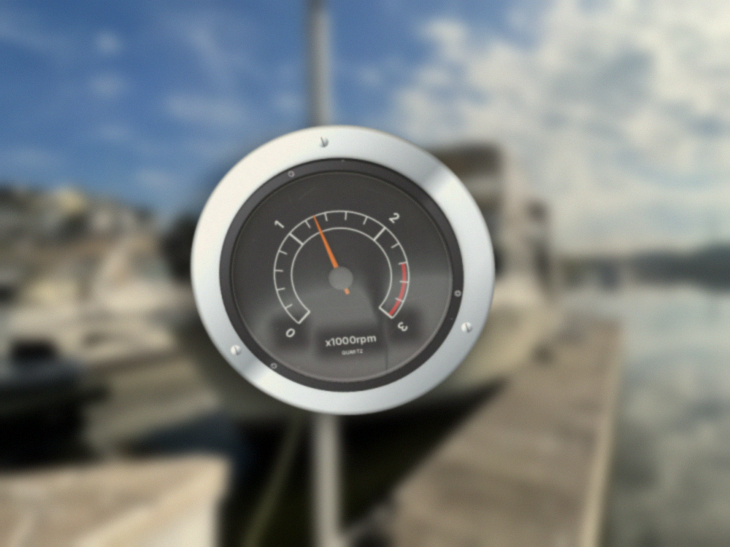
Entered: 1300 rpm
